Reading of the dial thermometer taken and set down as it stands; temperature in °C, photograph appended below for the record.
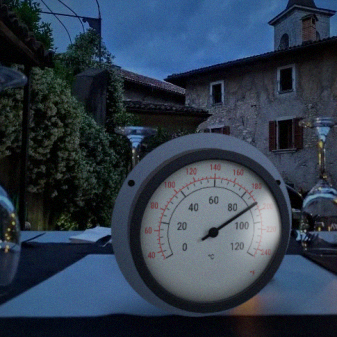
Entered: 88 °C
